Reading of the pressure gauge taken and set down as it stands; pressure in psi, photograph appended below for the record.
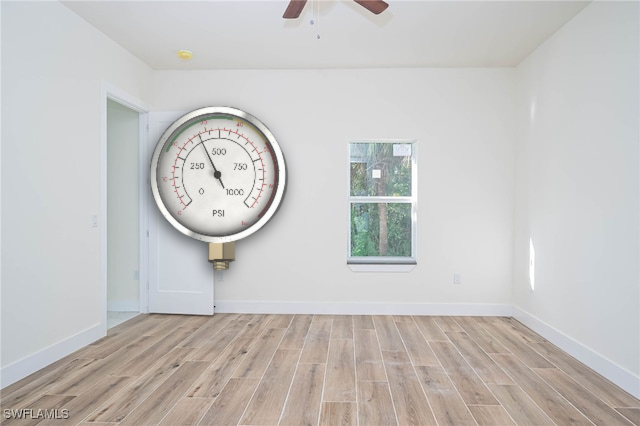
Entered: 400 psi
